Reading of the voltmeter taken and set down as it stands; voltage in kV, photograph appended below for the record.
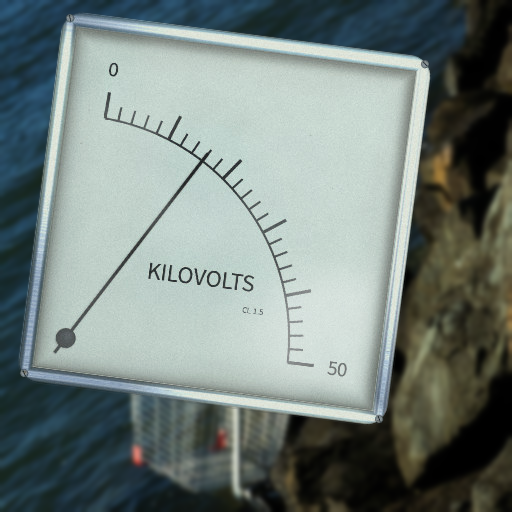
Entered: 16 kV
